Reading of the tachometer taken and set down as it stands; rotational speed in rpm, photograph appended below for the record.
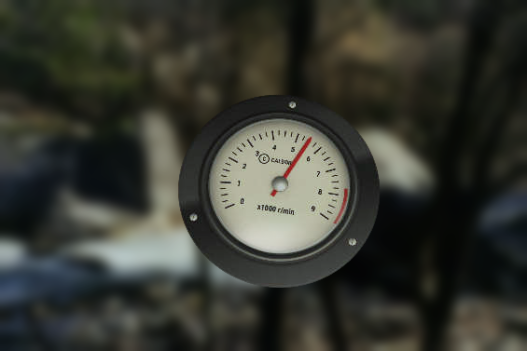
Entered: 5500 rpm
